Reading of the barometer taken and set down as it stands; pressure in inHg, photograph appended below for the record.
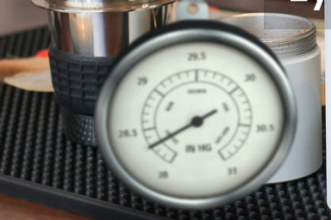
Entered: 28.3 inHg
